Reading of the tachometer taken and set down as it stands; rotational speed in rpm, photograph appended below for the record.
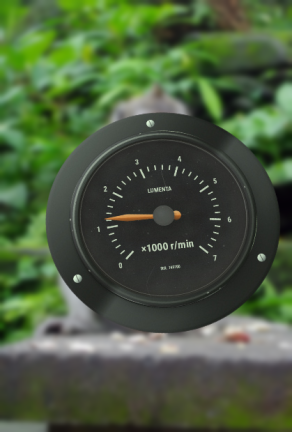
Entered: 1200 rpm
